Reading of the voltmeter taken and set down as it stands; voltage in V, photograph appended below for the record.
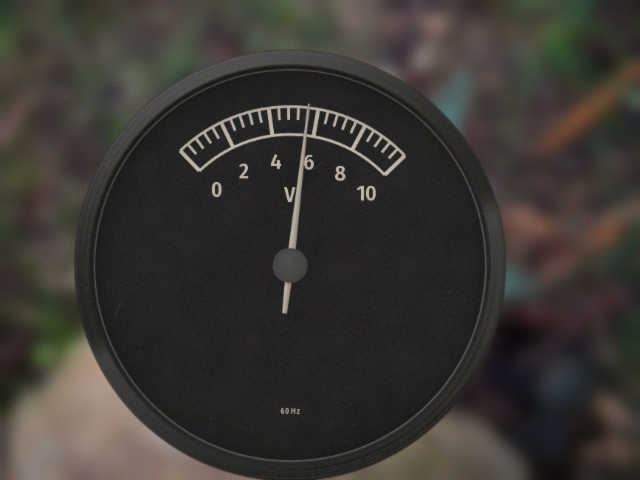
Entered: 5.6 V
